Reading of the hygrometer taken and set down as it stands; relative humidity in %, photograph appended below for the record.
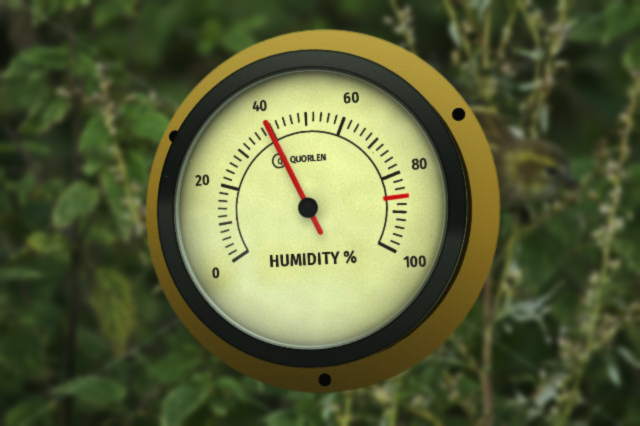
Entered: 40 %
